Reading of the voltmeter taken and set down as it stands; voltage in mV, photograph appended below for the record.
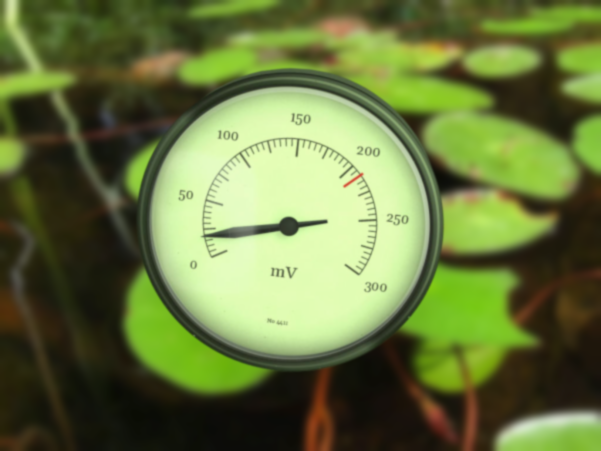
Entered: 20 mV
